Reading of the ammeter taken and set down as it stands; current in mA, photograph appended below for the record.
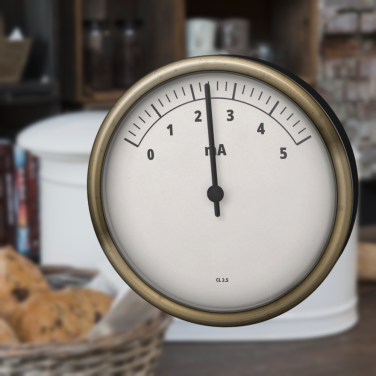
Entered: 2.4 mA
